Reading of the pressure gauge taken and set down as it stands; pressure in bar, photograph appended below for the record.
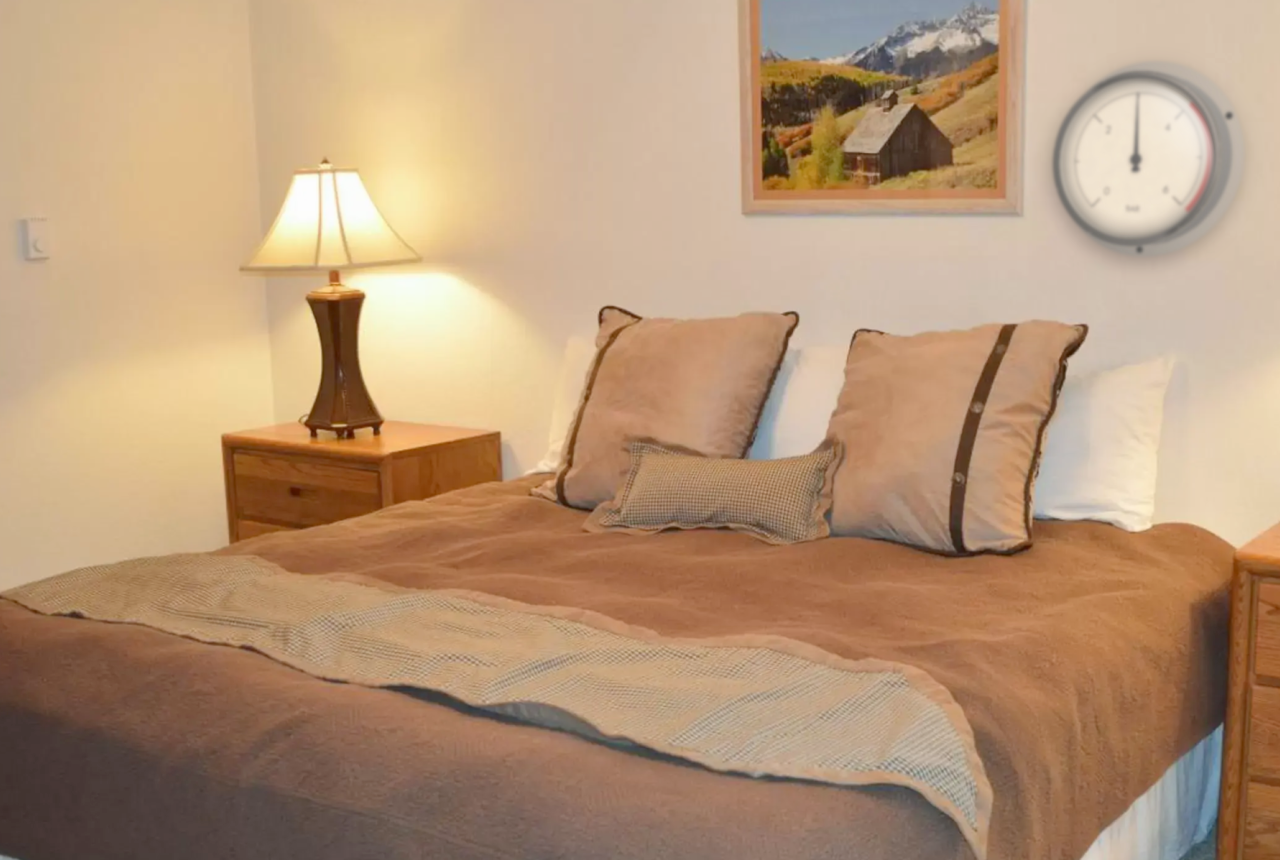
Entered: 3 bar
